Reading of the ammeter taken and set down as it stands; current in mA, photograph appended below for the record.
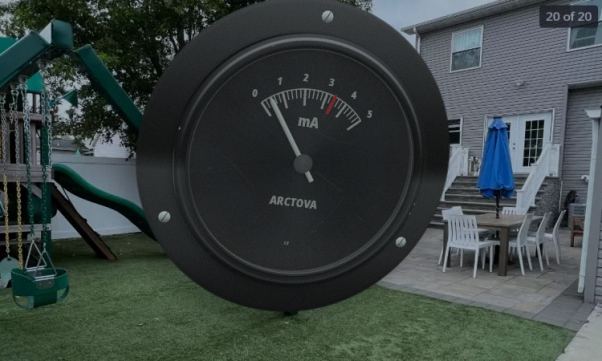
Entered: 0.4 mA
